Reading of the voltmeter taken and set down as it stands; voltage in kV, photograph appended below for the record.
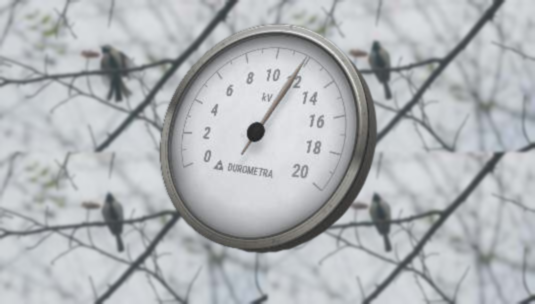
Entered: 12 kV
